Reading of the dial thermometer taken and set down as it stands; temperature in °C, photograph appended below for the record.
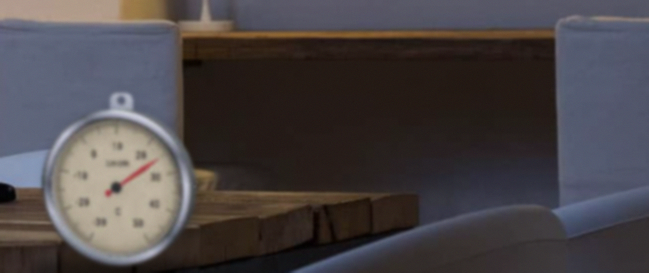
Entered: 25 °C
